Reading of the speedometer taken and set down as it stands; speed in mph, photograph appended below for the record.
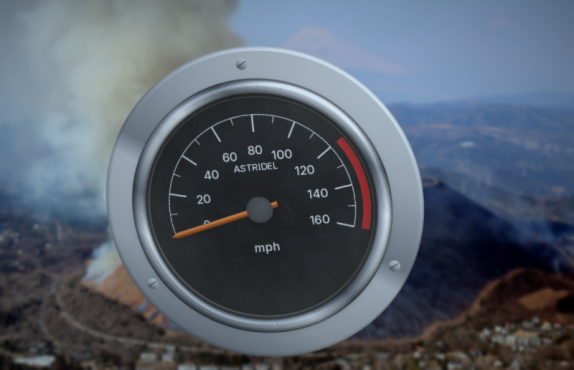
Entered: 0 mph
